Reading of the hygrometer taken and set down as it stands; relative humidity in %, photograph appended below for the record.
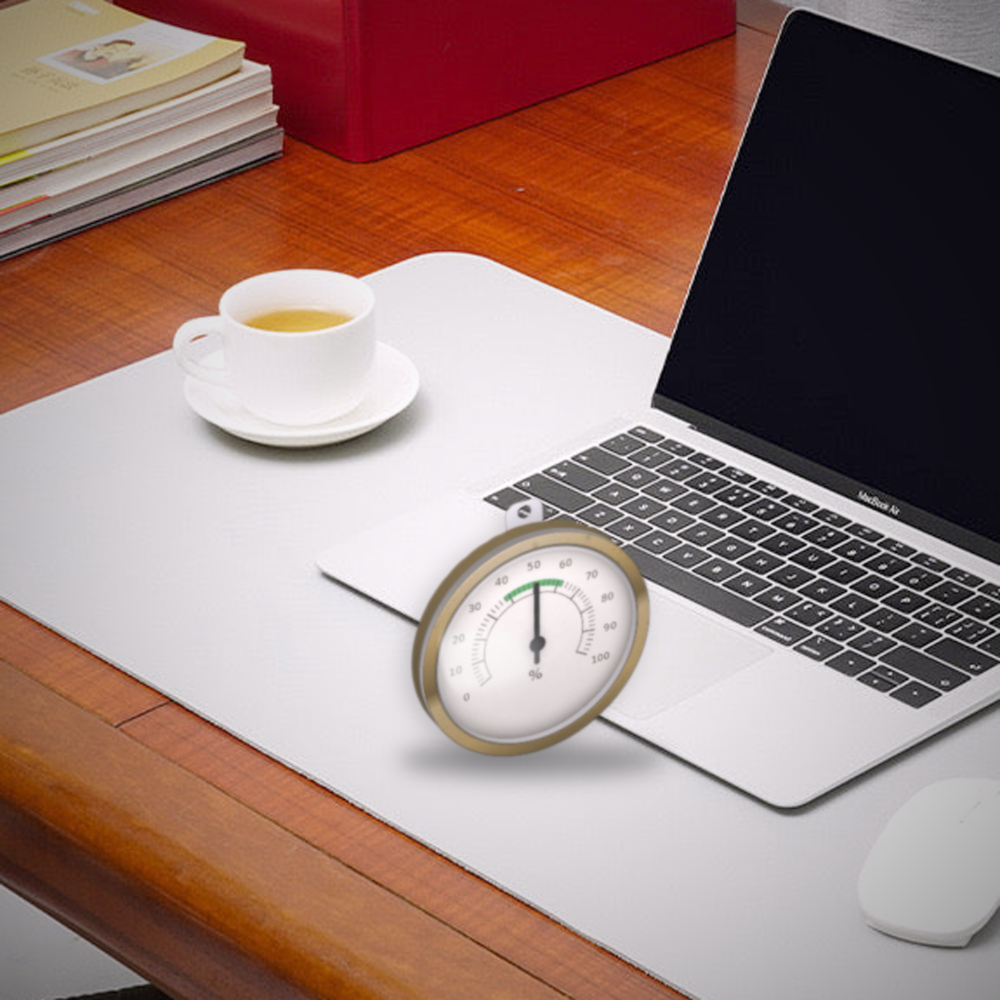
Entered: 50 %
